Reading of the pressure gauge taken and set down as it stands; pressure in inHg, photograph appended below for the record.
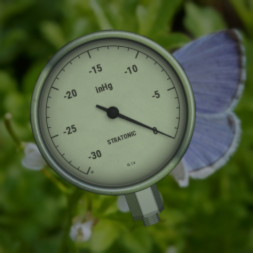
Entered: 0 inHg
